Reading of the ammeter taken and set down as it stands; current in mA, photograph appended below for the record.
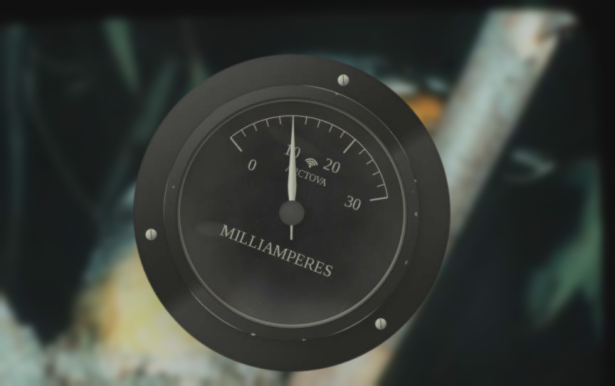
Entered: 10 mA
